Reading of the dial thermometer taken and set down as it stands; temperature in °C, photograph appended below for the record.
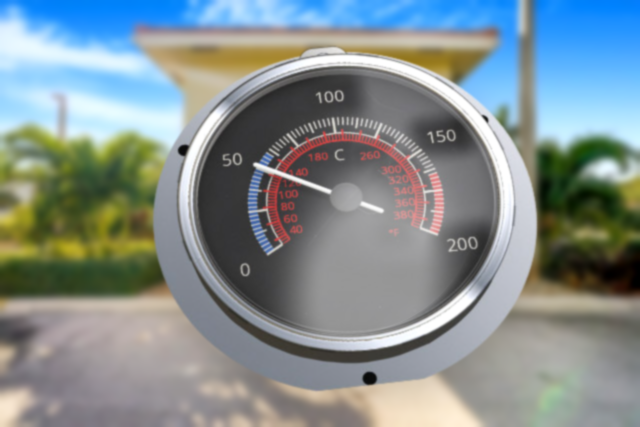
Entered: 50 °C
